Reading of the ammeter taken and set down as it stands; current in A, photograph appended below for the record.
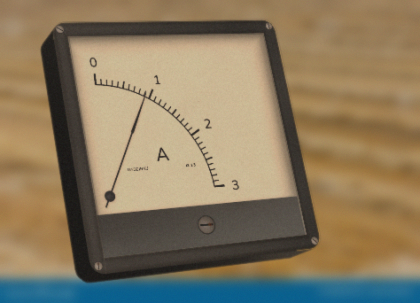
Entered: 0.9 A
